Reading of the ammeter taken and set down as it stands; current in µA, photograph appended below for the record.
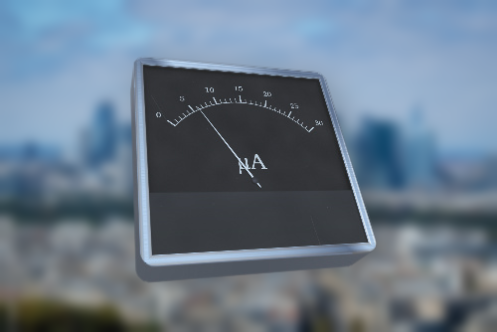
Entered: 6 µA
